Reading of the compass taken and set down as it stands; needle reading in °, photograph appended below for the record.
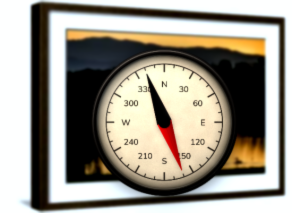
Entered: 160 °
